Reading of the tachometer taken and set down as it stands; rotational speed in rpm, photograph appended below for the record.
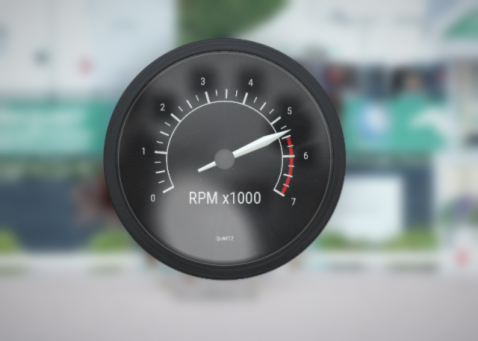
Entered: 5375 rpm
